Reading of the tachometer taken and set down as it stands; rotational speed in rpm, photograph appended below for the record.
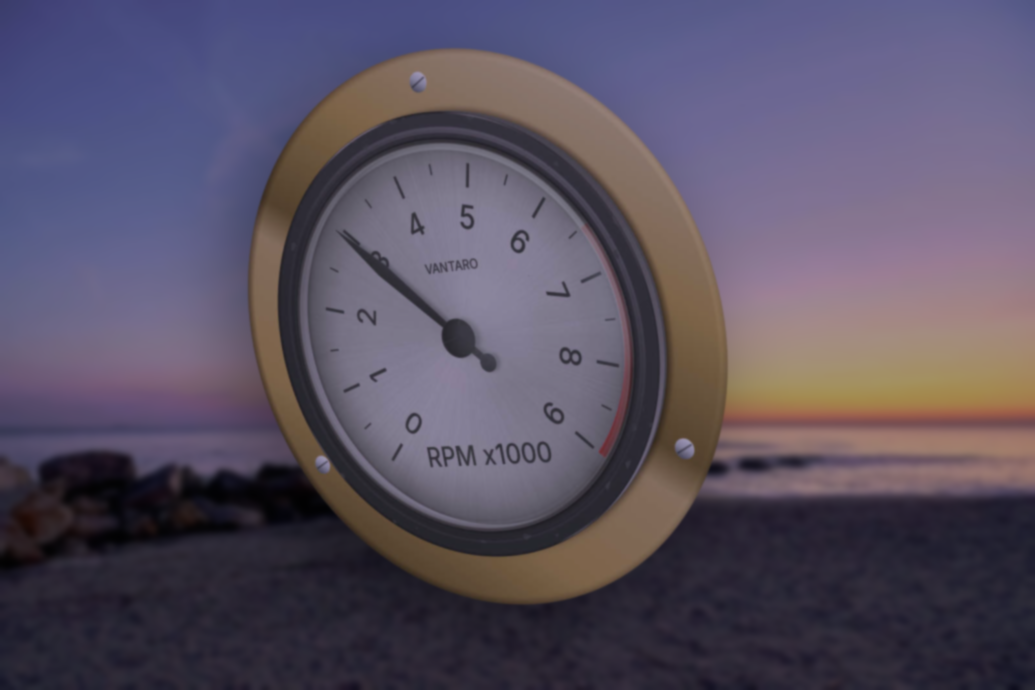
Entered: 3000 rpm
